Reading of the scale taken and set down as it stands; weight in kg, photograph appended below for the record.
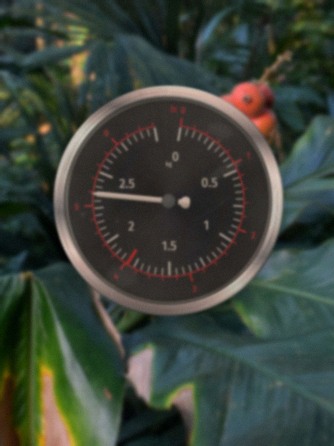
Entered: 2.35 kg
